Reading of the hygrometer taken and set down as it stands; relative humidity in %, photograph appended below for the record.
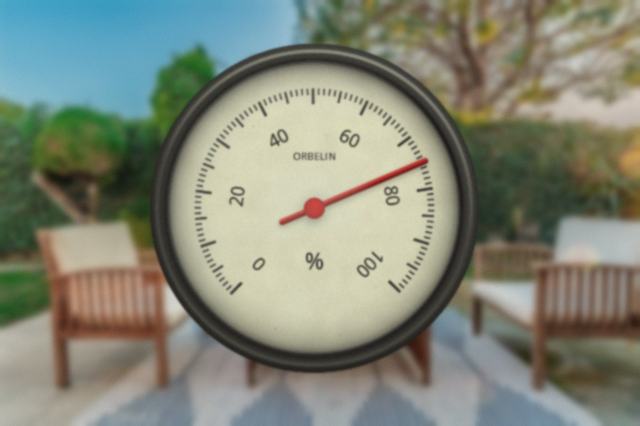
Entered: 75 %
